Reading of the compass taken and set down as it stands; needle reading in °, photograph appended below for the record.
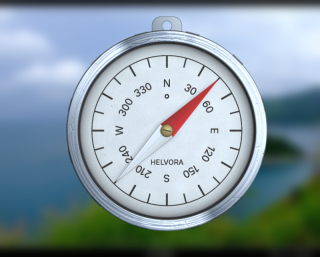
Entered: 45 °
